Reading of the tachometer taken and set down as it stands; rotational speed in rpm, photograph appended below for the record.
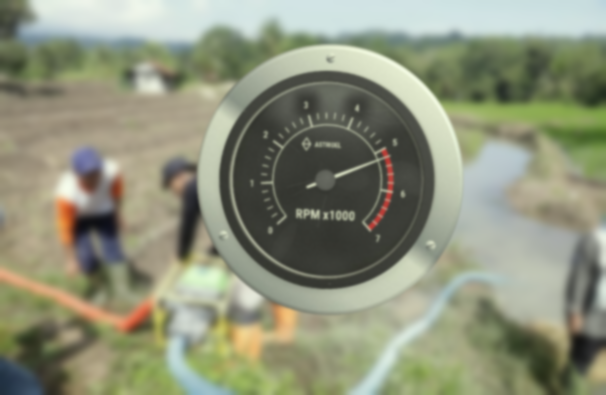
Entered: 5200 rpm
